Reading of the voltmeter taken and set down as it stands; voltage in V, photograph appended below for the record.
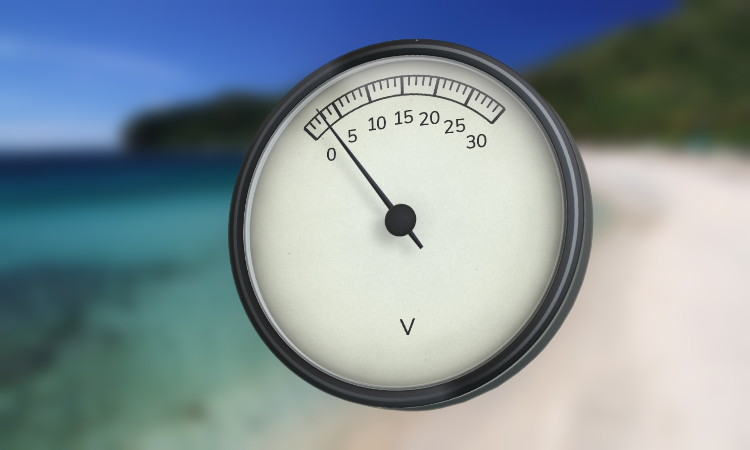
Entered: 3 V
